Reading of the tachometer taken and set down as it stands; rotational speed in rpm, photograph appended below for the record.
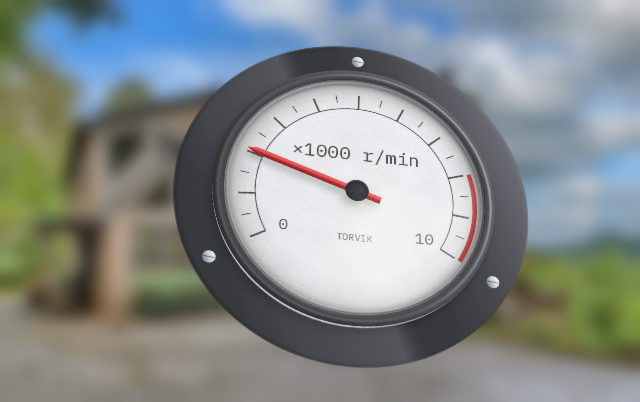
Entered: 2000 rpm
